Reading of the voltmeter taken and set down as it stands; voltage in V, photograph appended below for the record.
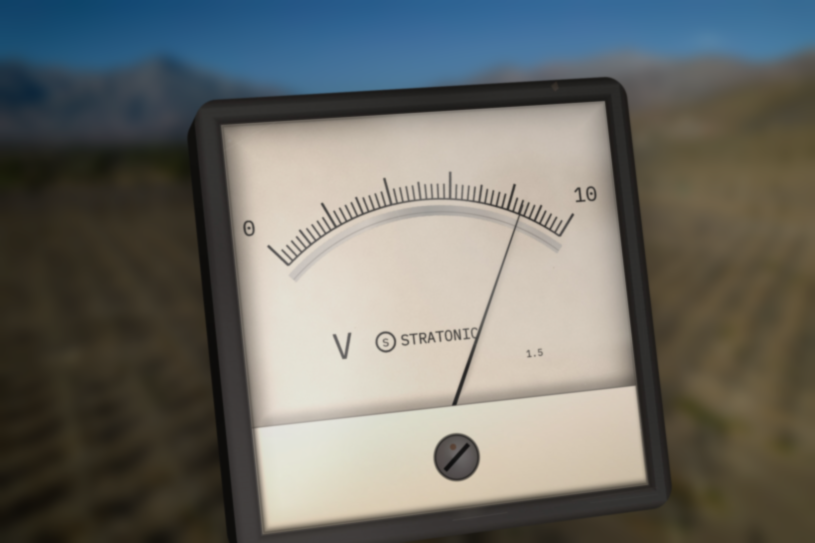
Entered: 8.4 V
